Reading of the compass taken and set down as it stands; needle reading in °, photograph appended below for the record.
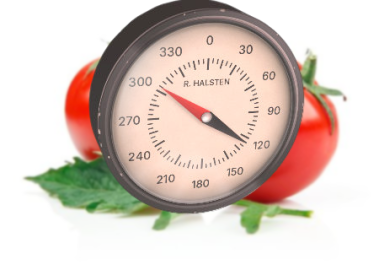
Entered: 305 °
